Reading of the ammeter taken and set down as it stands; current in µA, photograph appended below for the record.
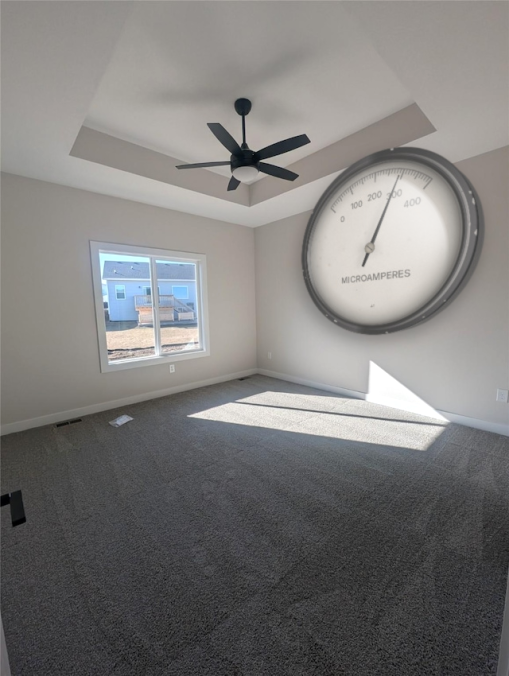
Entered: 300 µA
